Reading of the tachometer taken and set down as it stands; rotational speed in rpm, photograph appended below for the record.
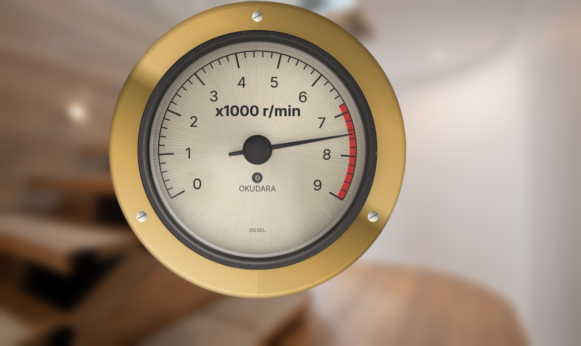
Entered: 7500 rpm
